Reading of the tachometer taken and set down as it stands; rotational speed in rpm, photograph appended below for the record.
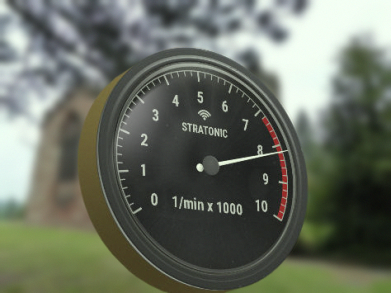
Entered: 8200 rpm
